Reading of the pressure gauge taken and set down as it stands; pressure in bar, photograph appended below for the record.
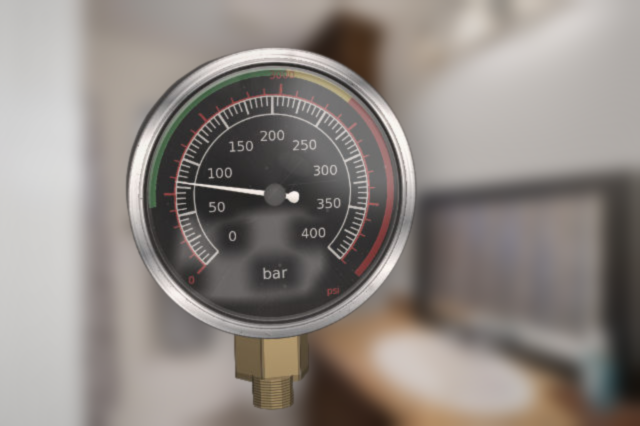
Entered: 80 bar
